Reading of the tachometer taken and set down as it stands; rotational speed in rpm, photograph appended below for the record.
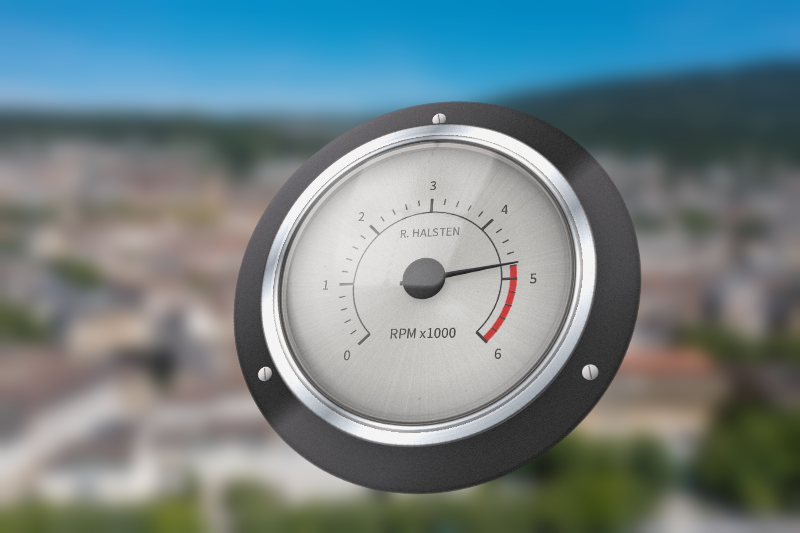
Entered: 4800 rpm
